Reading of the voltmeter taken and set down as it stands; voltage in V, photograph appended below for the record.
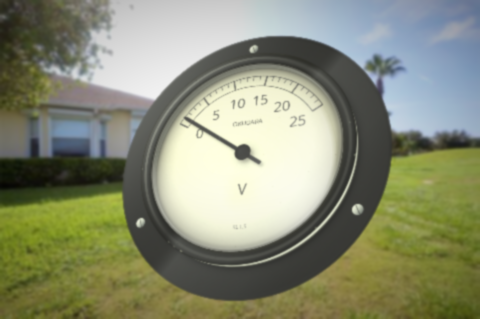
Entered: 1 V
